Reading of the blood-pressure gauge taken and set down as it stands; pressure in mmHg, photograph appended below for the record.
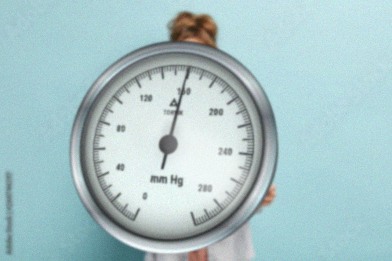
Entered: 160 mmHg
